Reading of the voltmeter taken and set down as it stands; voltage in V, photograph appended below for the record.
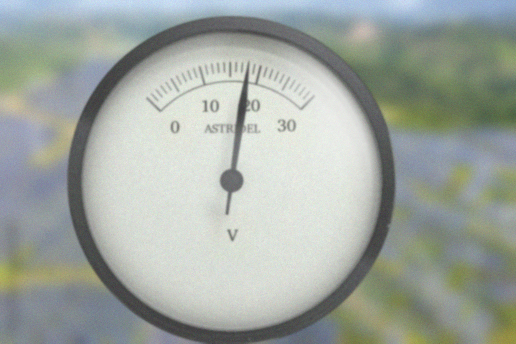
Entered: 18 V
